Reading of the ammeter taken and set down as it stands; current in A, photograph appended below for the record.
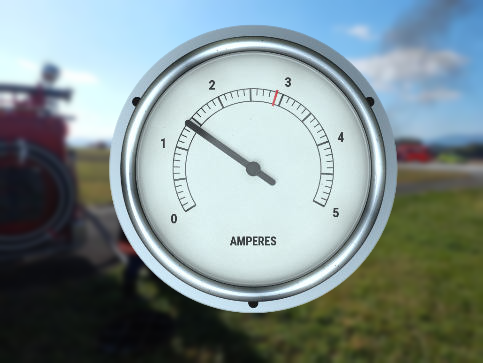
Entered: 1.4 A
